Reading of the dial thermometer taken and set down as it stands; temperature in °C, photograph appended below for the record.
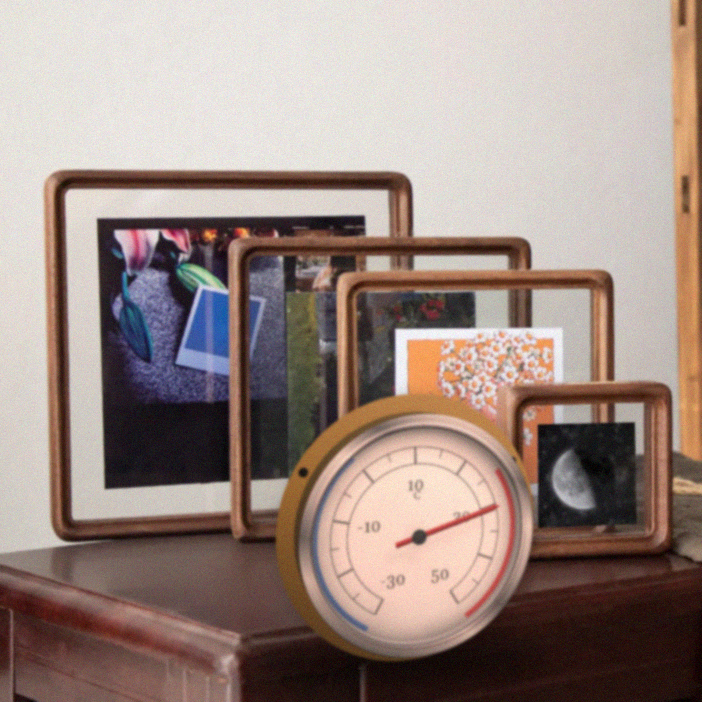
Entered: 30 °C
